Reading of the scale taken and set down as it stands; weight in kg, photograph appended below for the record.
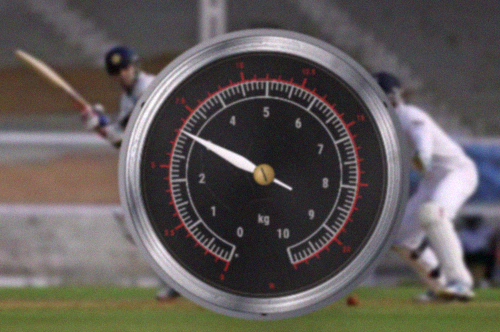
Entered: 3 kg
